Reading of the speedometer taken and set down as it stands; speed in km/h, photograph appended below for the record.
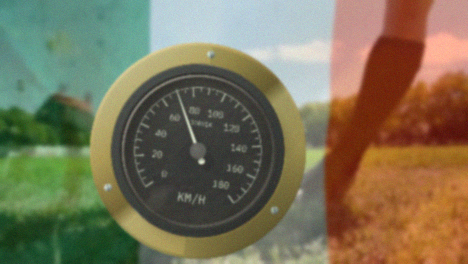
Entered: 70 km/h
